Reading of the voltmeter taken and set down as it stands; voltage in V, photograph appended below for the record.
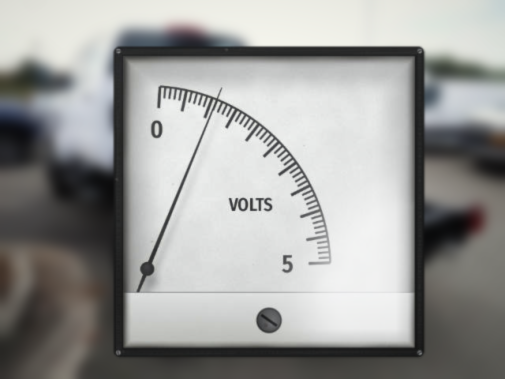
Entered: 1.1 V
